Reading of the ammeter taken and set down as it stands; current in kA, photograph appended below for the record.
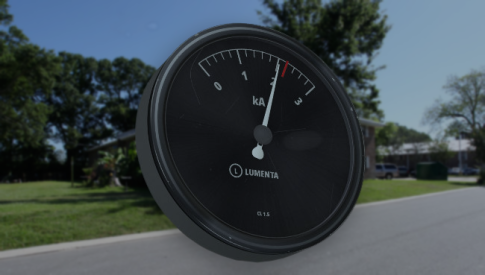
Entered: 2 kA
